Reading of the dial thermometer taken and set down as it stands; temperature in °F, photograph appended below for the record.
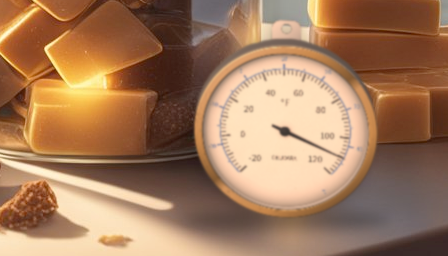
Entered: 110 °F
